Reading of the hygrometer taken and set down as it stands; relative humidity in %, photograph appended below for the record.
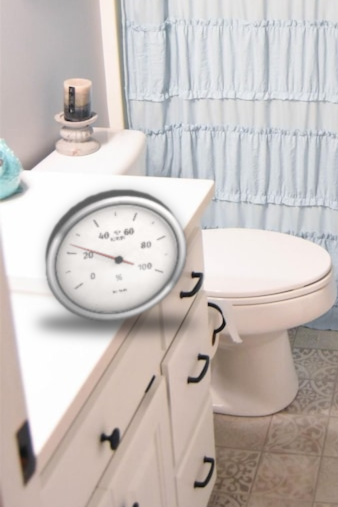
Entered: 25 %
